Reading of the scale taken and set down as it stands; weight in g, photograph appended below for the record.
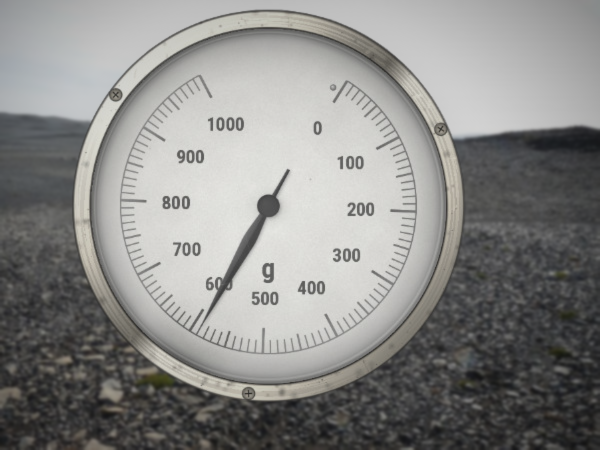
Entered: 590 g
